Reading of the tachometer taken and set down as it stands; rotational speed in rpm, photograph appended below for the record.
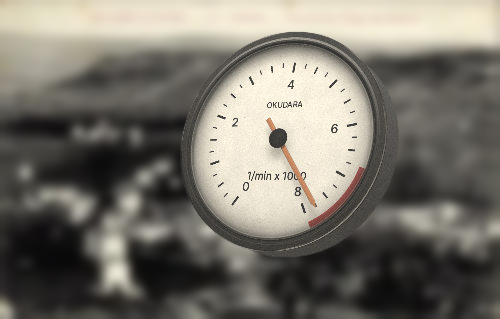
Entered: 7750 rpm
